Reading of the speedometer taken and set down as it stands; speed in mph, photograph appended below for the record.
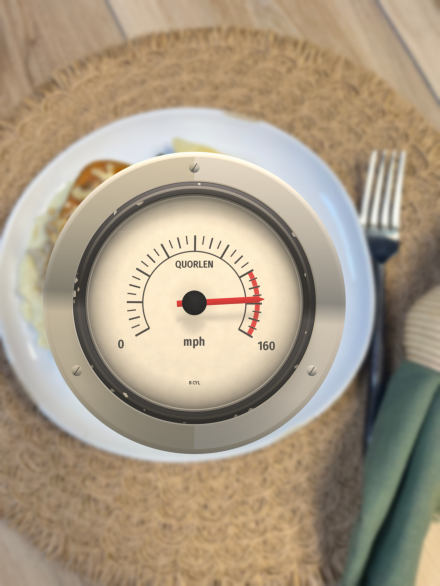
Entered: 137.5 mph
